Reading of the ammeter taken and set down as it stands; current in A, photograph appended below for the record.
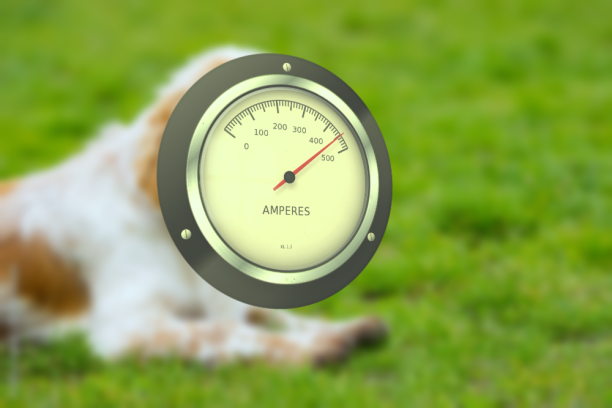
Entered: 450 A
